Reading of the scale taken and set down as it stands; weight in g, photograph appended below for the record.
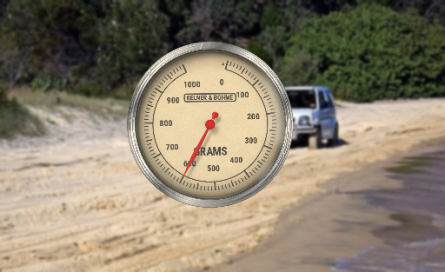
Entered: 600 g
